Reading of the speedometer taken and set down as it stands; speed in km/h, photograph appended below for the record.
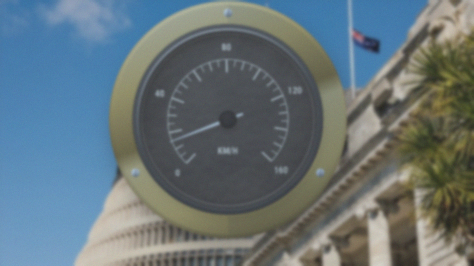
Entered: 15 km/h
